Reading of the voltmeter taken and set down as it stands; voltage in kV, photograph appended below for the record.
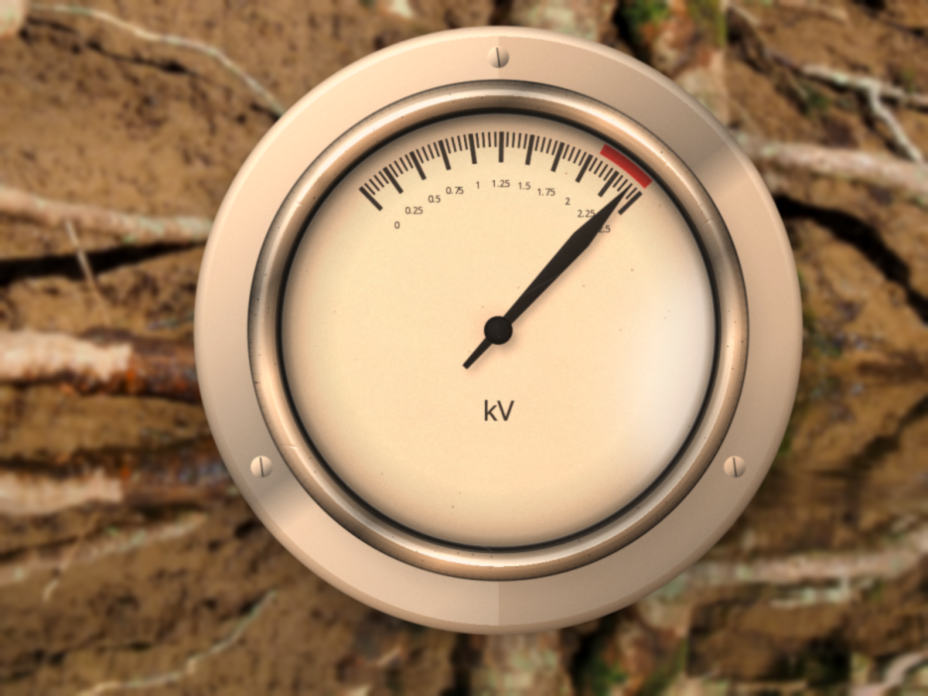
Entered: 2.4 kV
